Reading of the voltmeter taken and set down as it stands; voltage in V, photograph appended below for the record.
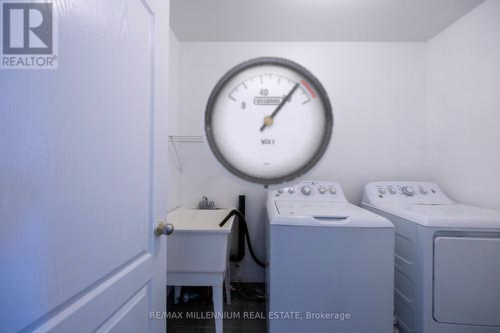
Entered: 80 V
